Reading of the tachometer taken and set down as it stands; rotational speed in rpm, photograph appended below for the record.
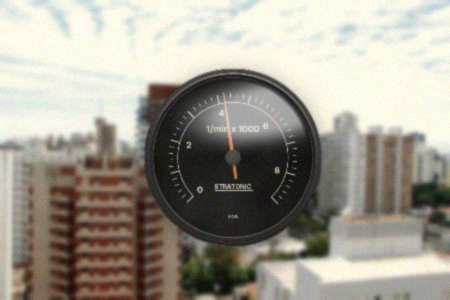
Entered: 4200 rpm
